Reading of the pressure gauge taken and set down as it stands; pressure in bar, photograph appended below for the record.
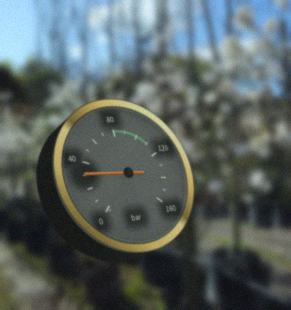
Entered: 30 bar
